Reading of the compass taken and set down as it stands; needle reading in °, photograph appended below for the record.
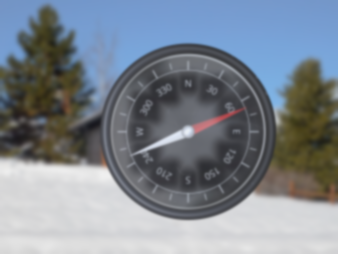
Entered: 67.5 °
